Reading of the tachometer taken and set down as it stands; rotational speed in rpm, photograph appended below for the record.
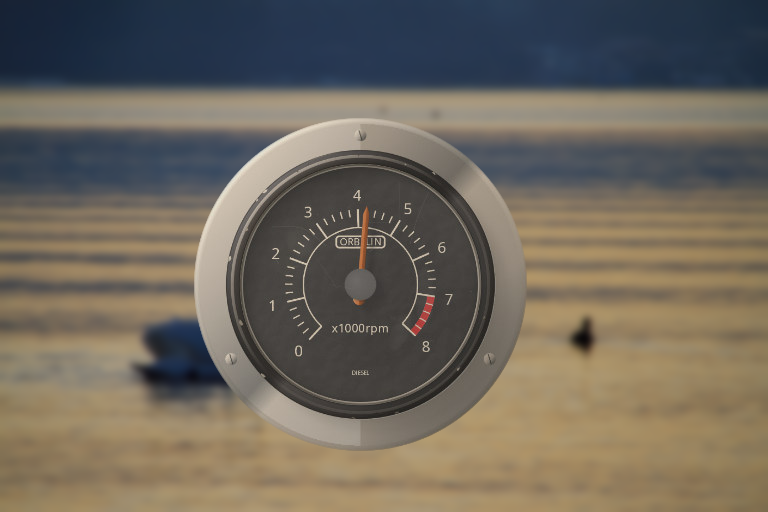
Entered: 4200 rpm
